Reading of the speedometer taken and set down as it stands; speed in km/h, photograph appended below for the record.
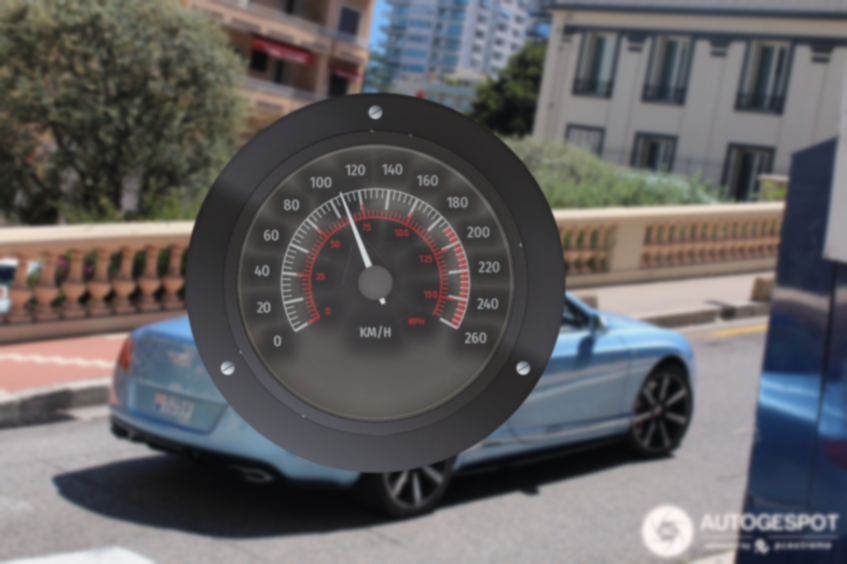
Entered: 108 km/h
